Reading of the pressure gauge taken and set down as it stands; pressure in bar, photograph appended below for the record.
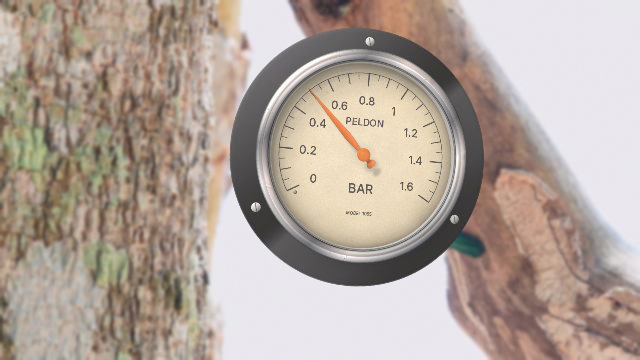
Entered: 0.5 bar
